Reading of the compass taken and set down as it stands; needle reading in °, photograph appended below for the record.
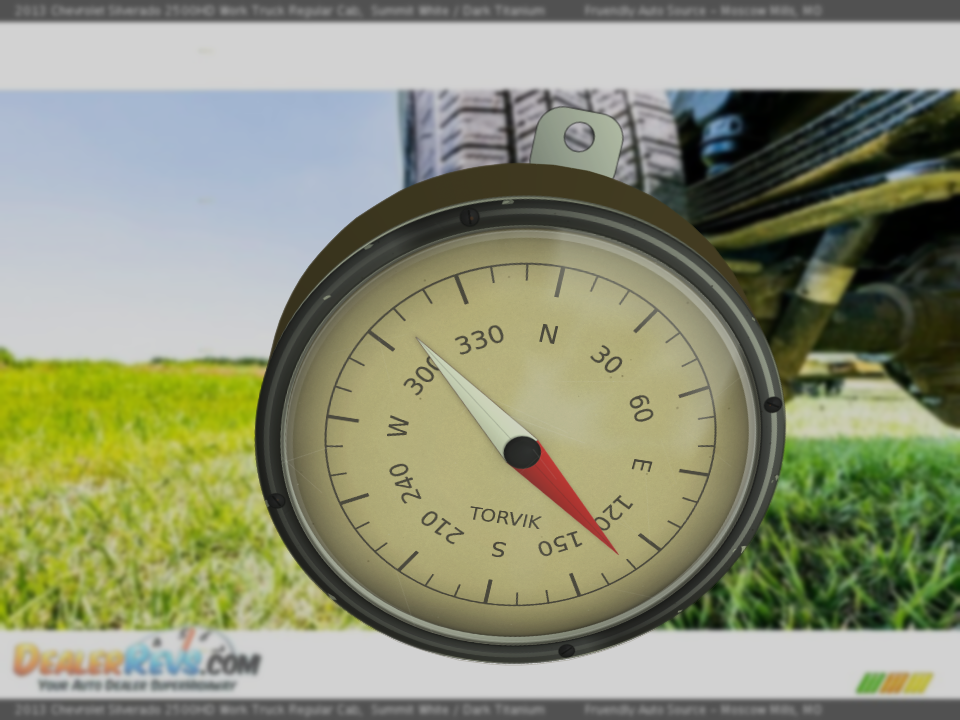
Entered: 130 °
